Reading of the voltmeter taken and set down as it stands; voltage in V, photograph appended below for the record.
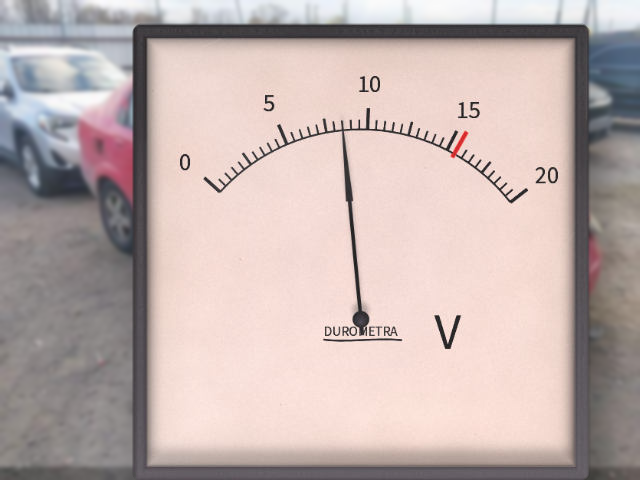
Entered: 8.5 V
